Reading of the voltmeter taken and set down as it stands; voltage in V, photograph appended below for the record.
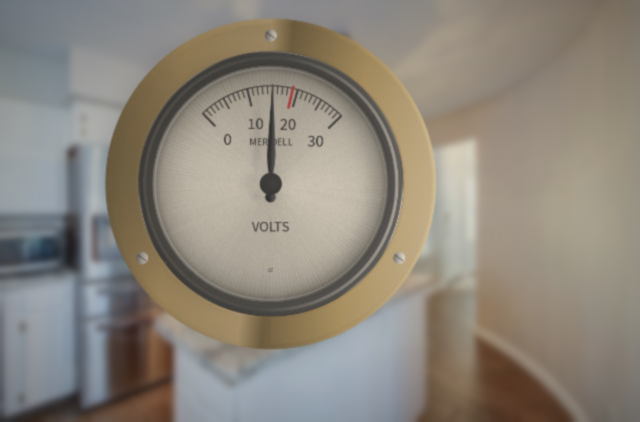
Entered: 15 V
